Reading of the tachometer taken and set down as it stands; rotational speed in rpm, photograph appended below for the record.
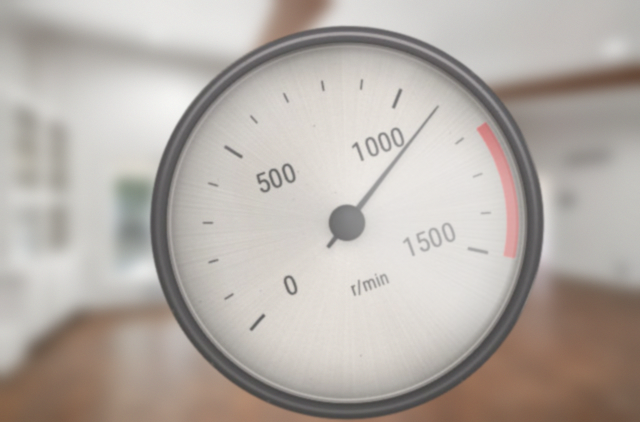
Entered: 1100 rpm
